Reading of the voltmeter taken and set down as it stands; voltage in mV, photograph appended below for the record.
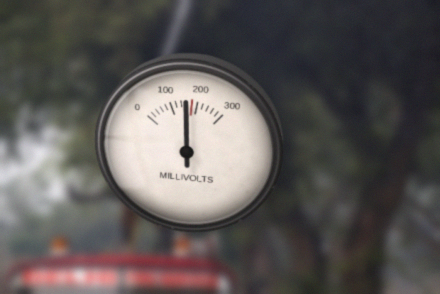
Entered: 160 mV
